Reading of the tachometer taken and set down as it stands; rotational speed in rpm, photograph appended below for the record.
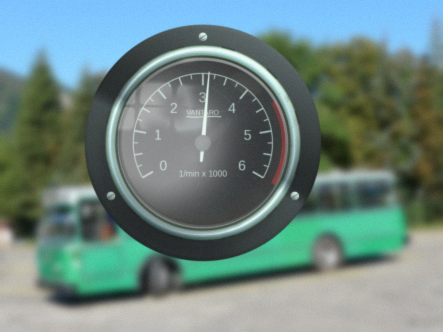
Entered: 3125 rpm
